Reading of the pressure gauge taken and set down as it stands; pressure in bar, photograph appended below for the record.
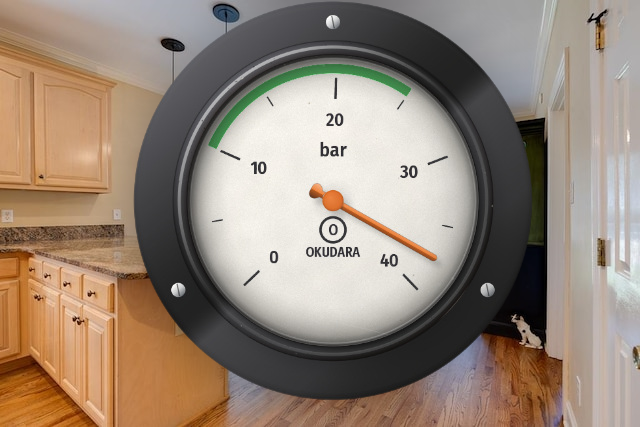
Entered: 37.5 bar
